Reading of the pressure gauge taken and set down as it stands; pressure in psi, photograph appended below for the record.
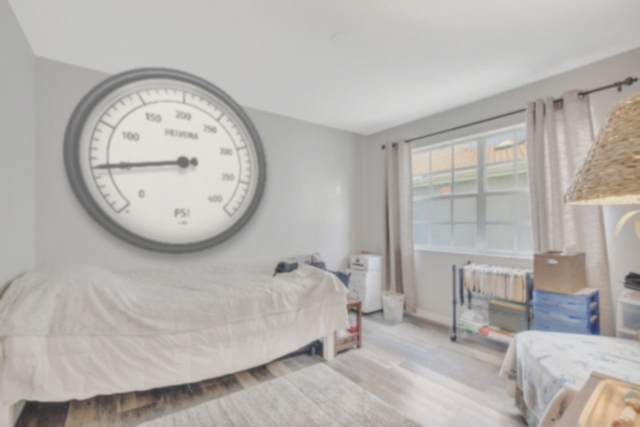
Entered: 50 psi
